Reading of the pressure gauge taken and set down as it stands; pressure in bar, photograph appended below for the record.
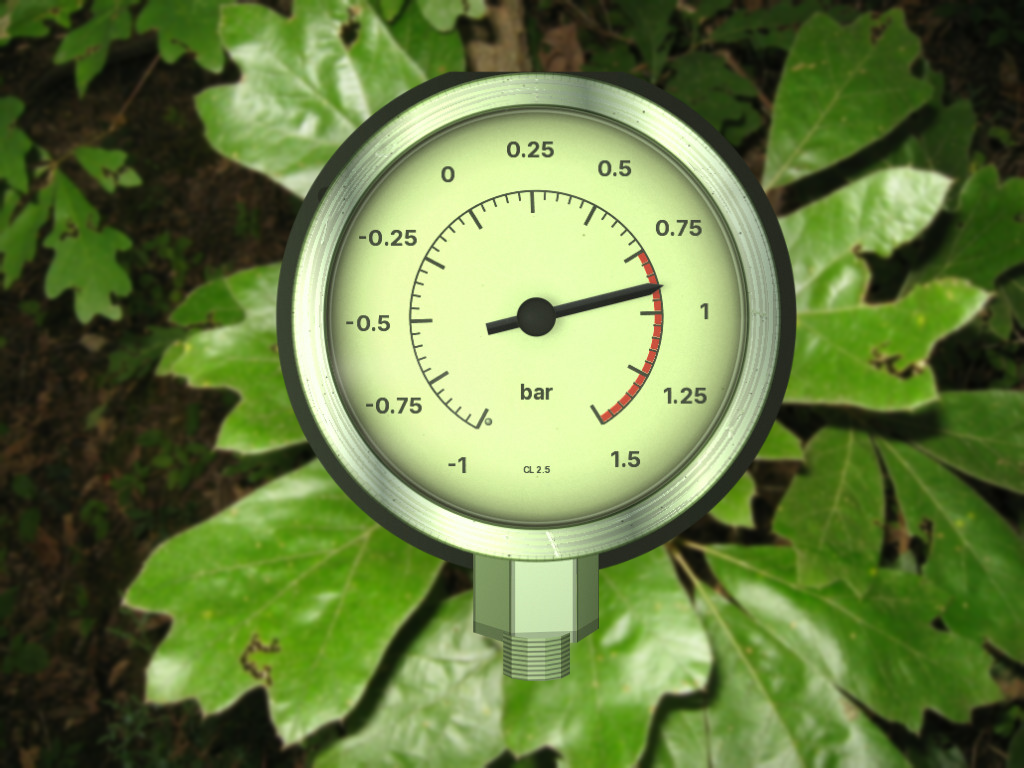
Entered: 0.9 bar
